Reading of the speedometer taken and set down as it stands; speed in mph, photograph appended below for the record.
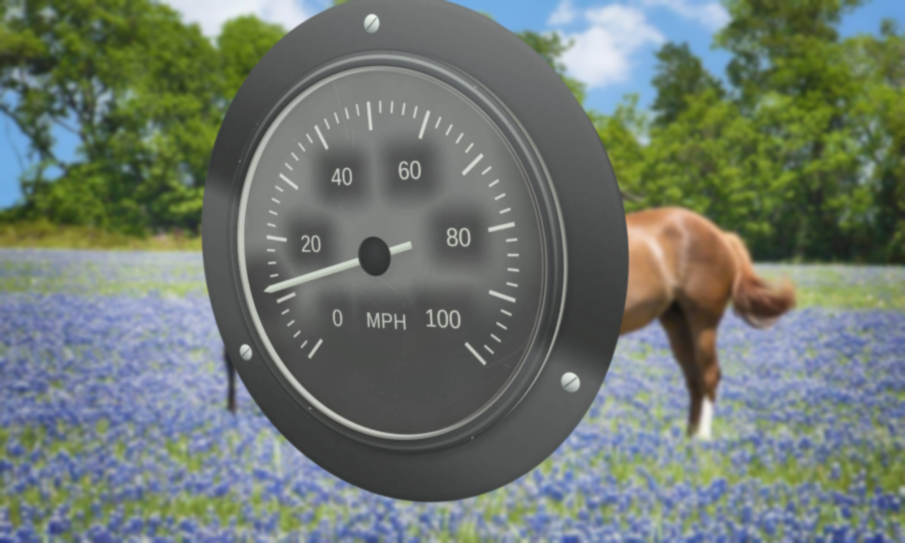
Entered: 12 mph
